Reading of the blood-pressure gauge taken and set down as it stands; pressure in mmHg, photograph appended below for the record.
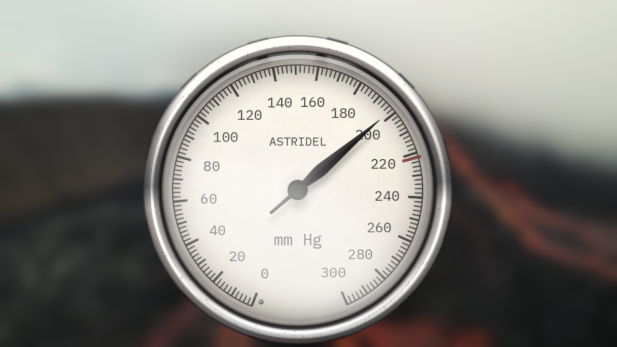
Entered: 198 mmHg
